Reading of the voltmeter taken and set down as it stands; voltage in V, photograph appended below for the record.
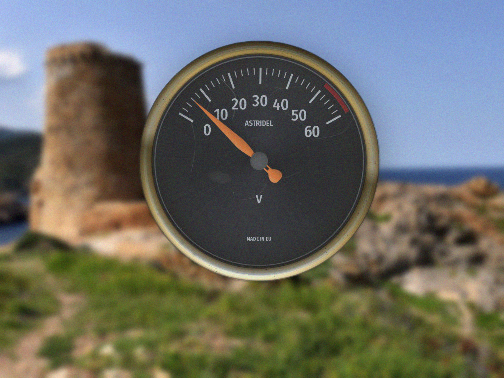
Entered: 6 V
